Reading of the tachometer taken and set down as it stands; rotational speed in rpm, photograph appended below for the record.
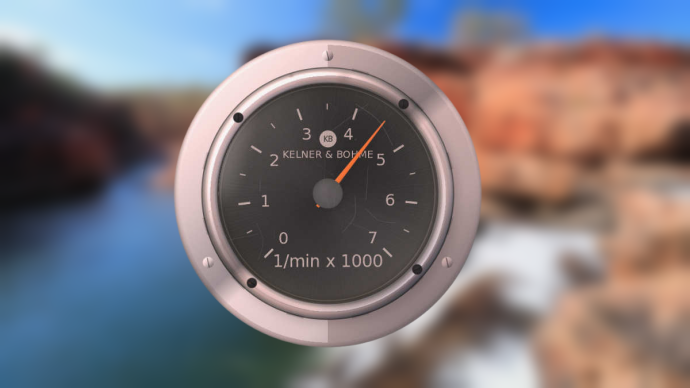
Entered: 4500 rpm
